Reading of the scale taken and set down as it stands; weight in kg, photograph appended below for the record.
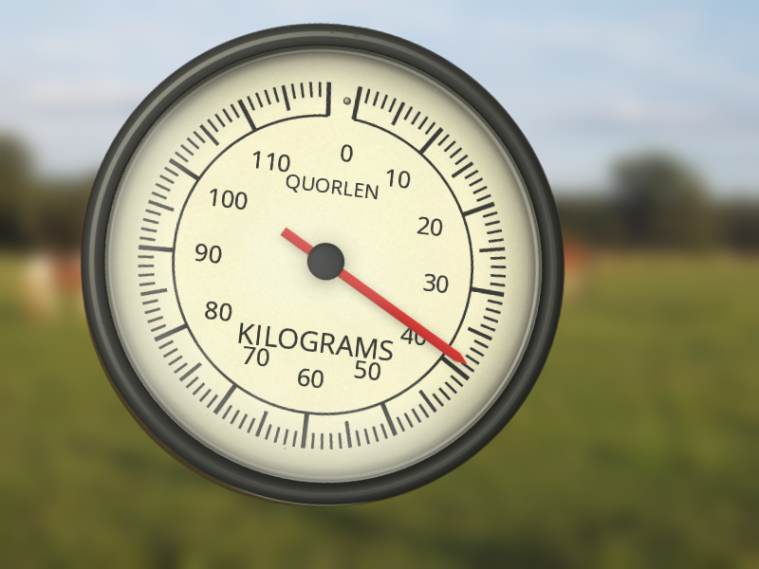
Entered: 39 kg
